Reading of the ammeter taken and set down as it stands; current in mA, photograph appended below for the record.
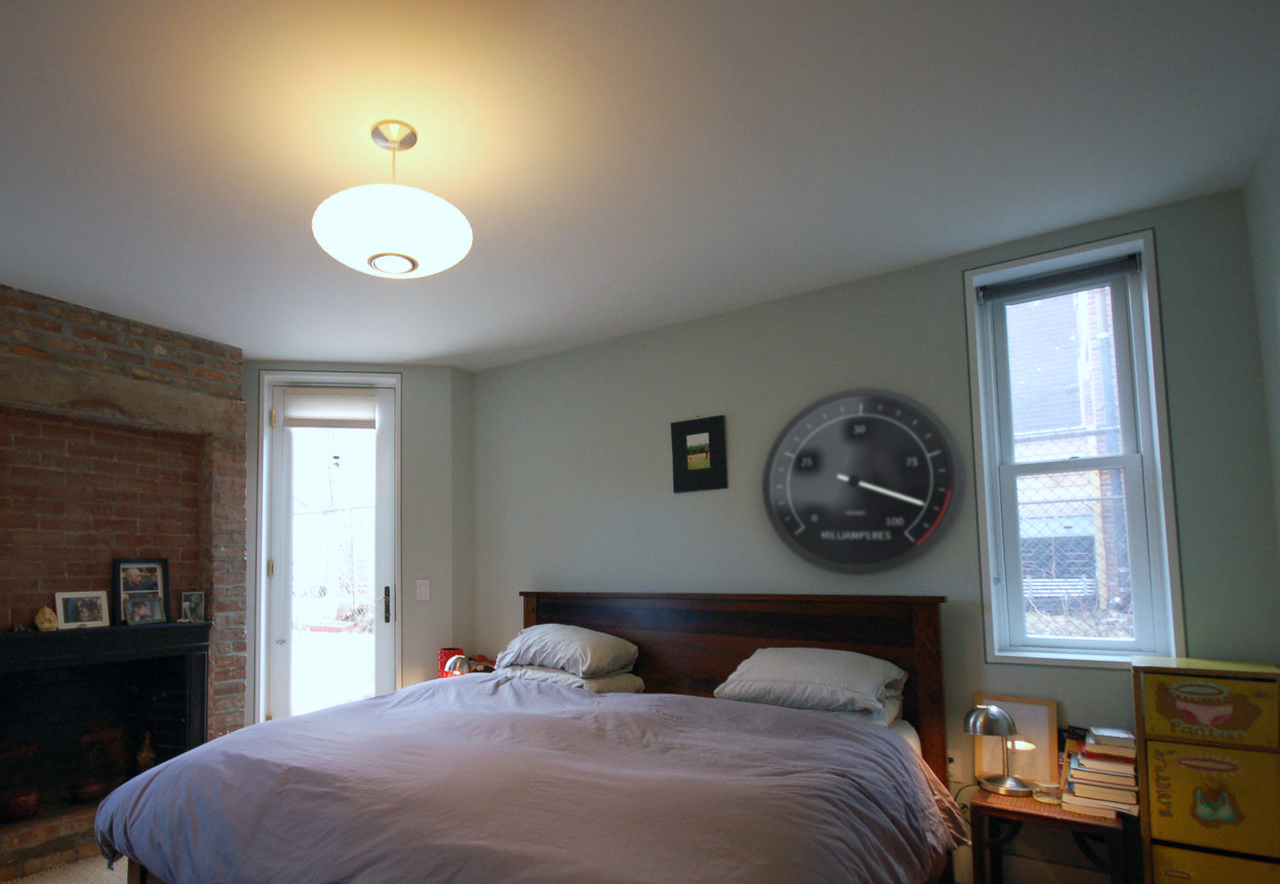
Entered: 90 mA
